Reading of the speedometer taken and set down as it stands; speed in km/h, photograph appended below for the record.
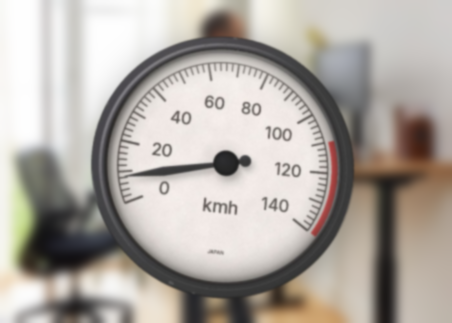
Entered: 8 km/h
